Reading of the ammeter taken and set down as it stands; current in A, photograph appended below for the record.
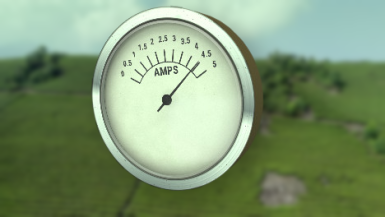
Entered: 4.5 A
